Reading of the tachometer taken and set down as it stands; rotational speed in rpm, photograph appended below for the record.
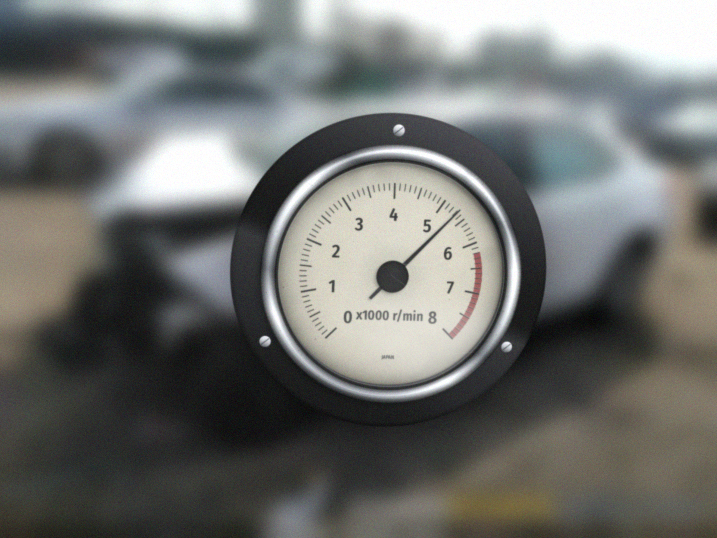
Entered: 5300 rpm
